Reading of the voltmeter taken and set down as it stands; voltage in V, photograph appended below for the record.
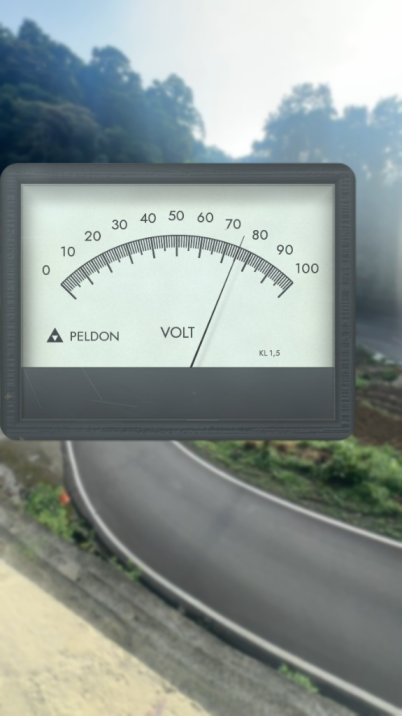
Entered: 75 V
